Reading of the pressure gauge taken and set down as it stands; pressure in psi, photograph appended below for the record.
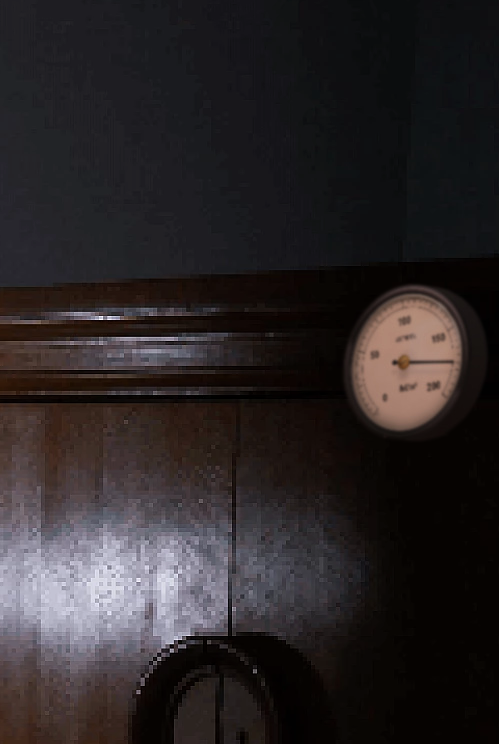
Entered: 175 psi
